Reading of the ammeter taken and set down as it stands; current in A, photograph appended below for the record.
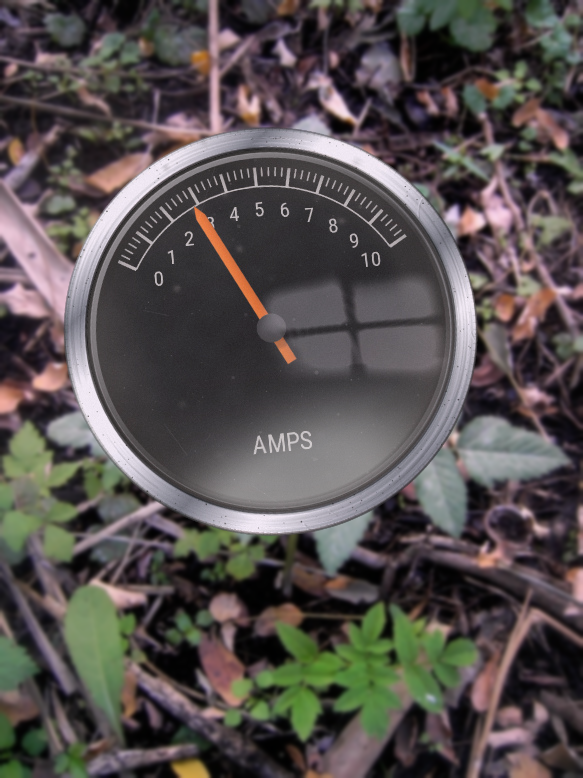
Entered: 2.8 A
